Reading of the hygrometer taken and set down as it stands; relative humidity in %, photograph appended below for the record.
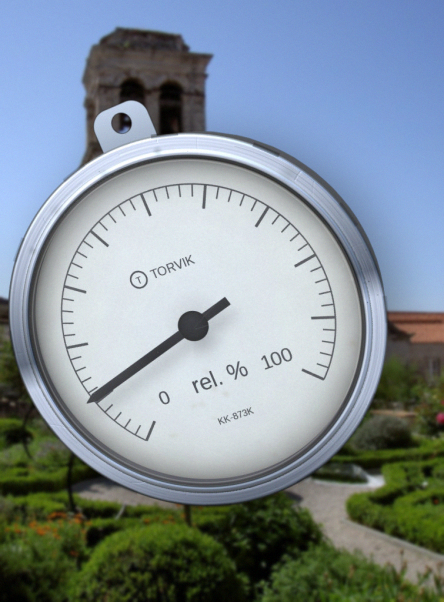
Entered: 11 %
